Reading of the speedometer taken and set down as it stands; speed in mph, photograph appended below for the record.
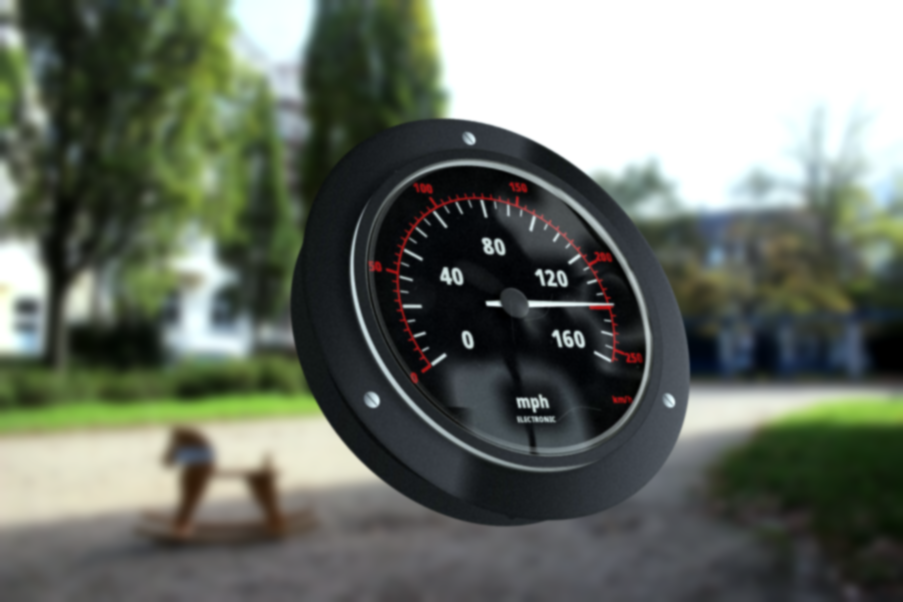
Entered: 140 mph
